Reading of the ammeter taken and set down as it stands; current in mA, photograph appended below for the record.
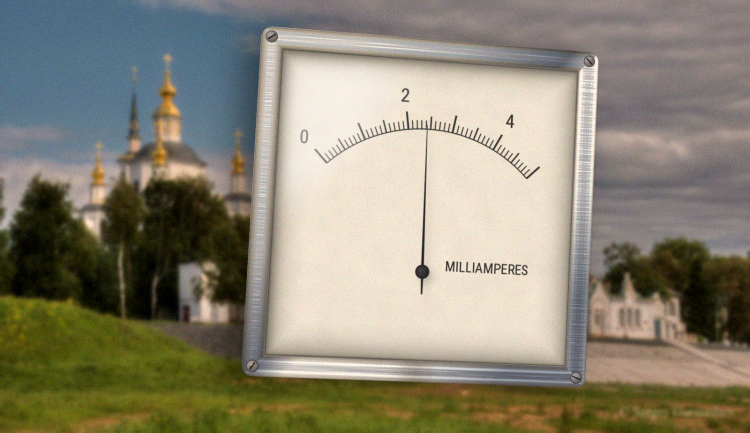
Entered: 2.4 mA
